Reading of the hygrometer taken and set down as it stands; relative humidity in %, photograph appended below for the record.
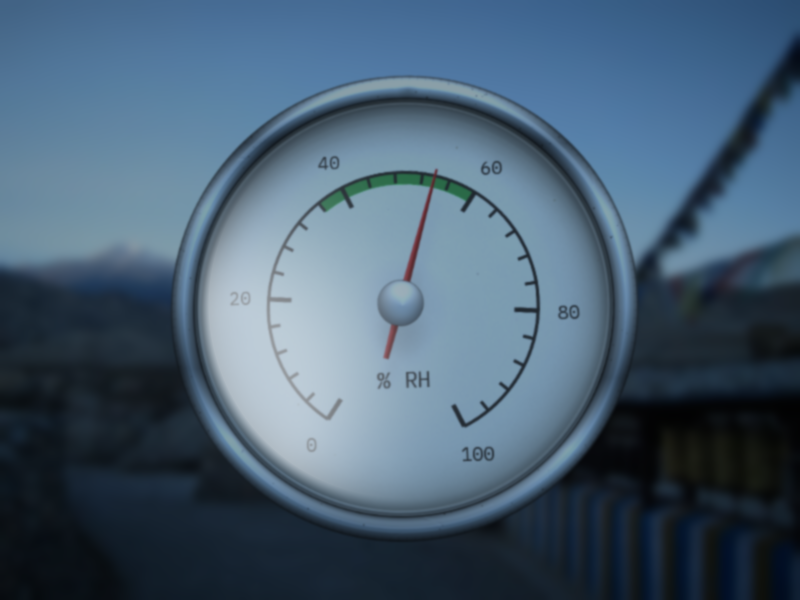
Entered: 54 %
